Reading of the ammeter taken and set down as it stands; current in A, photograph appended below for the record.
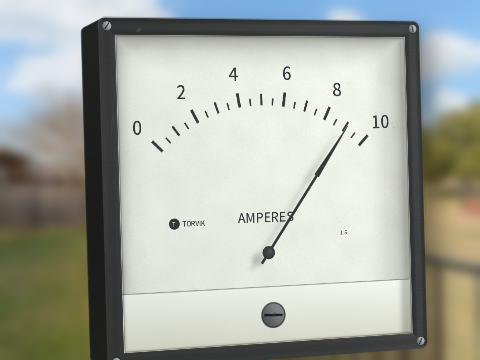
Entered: 9 A
